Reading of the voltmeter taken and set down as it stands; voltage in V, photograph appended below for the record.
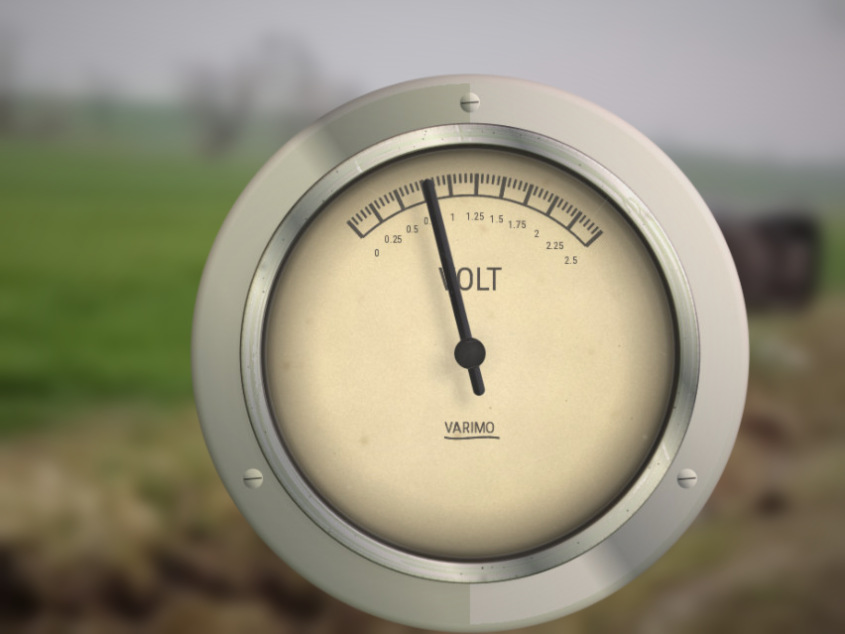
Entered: 0.8 V
